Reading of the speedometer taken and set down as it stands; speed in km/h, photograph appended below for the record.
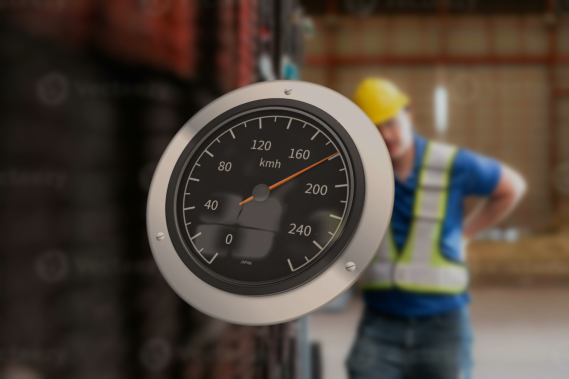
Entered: 180 km/h
